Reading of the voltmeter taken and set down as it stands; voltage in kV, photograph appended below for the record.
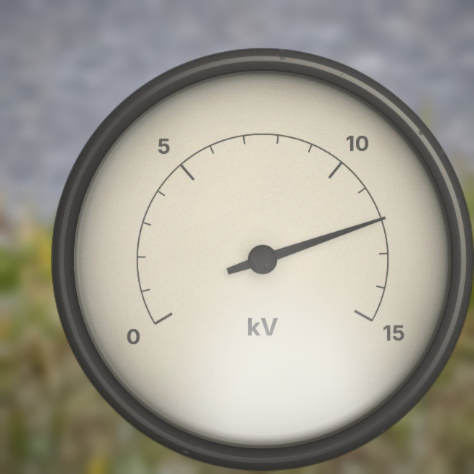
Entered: 12 kV
